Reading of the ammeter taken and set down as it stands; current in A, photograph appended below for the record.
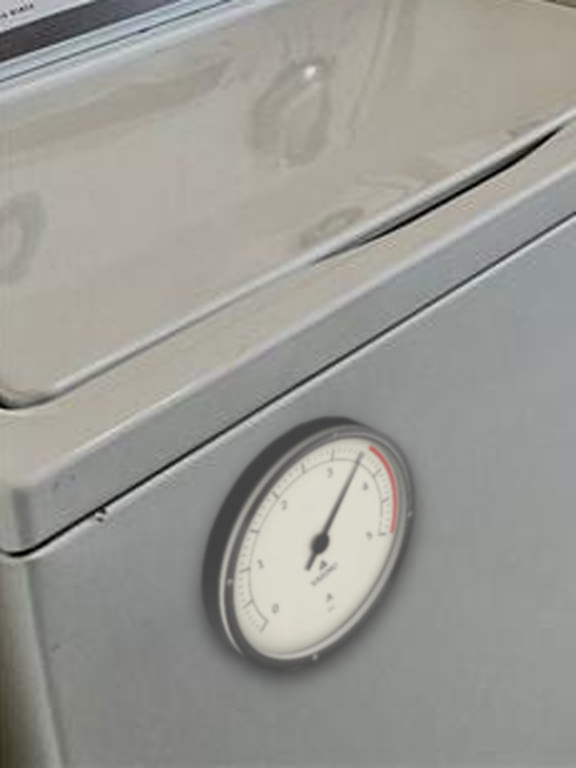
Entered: 3.5 A
